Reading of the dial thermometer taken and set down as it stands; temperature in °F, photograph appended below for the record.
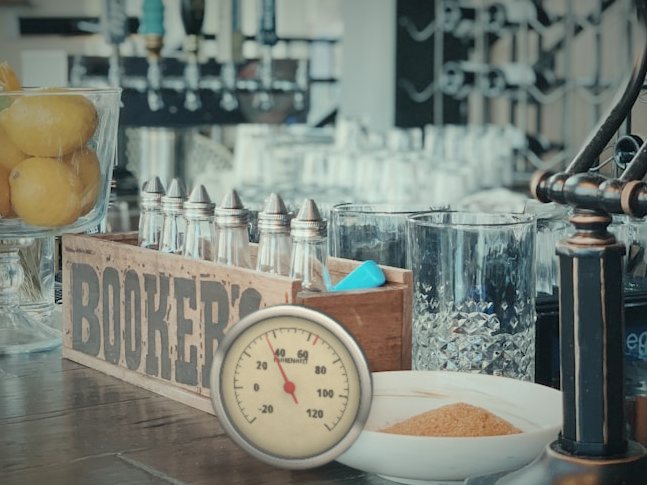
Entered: 36 °F
